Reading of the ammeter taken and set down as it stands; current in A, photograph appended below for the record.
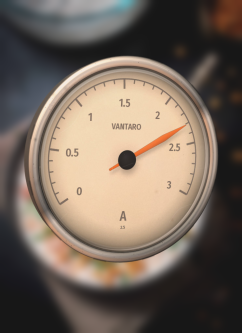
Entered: 2.3 A
